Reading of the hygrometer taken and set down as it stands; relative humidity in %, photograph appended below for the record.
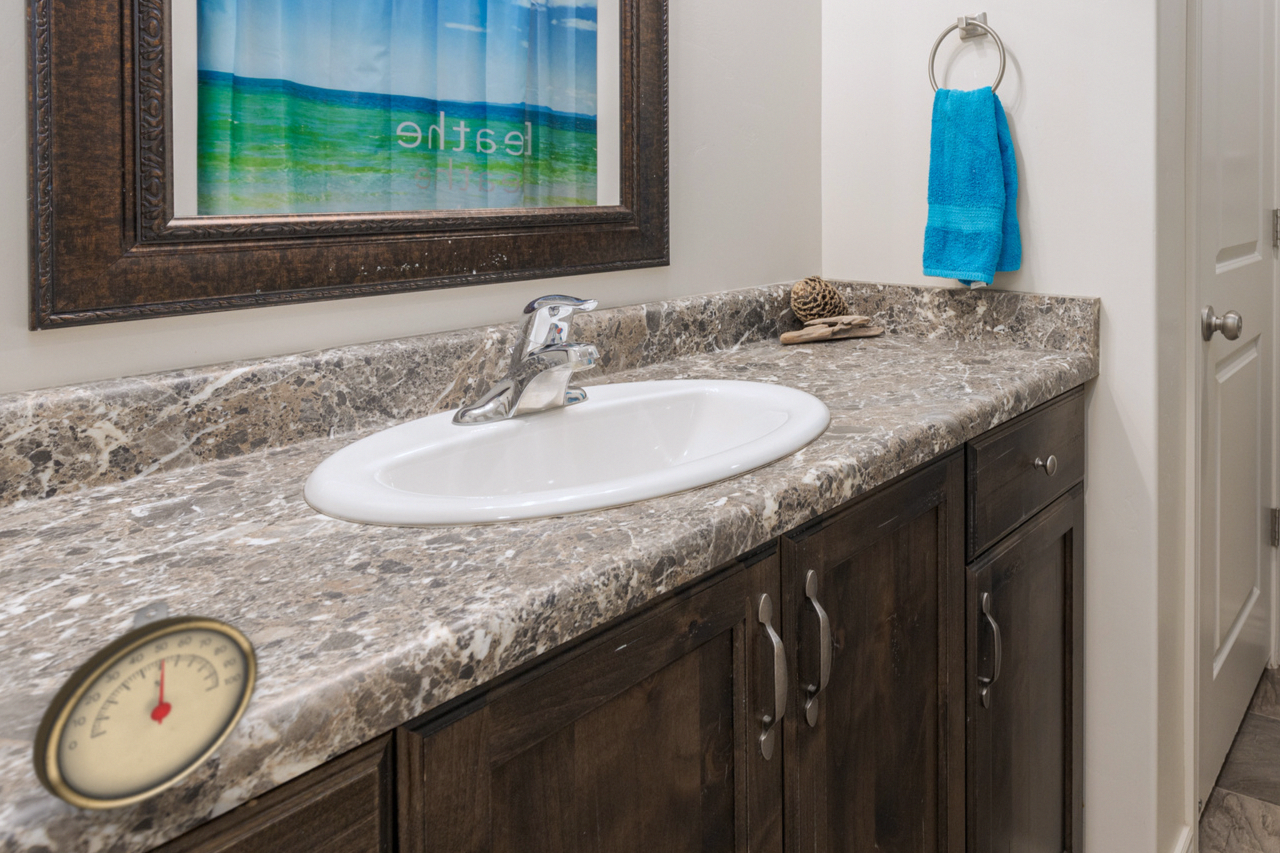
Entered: 50 %
